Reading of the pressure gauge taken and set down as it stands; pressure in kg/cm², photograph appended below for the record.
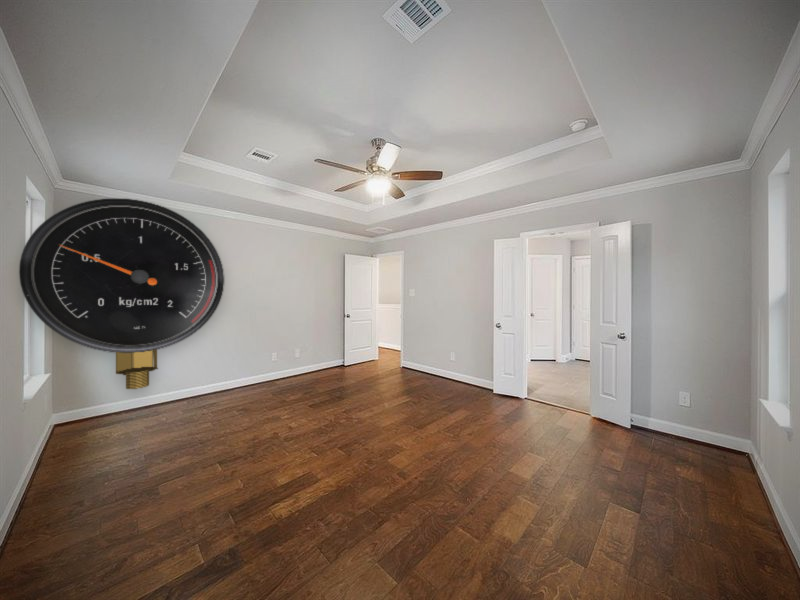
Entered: 0.5 kg/cm²
